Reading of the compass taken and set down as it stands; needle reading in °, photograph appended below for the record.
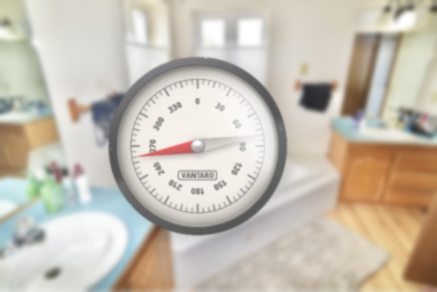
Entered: 260 °
